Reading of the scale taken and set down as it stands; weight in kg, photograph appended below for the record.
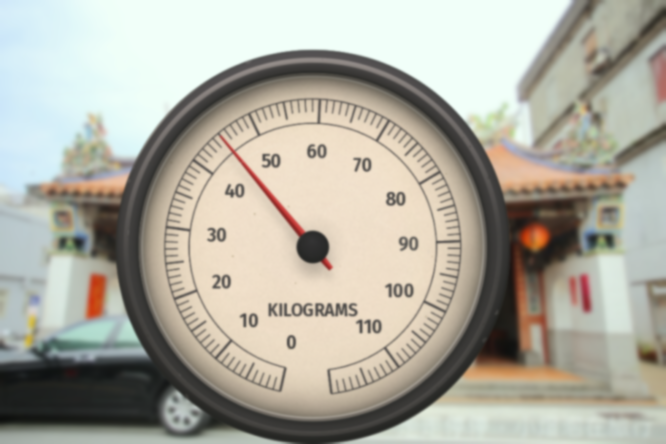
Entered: 45 kg
